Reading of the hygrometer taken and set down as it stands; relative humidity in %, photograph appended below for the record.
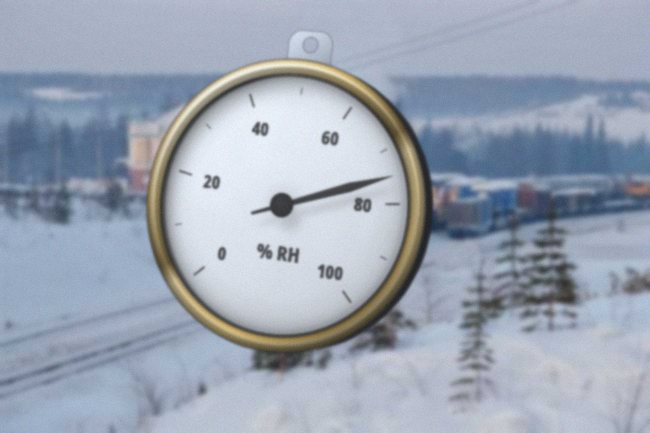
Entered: 75 %
